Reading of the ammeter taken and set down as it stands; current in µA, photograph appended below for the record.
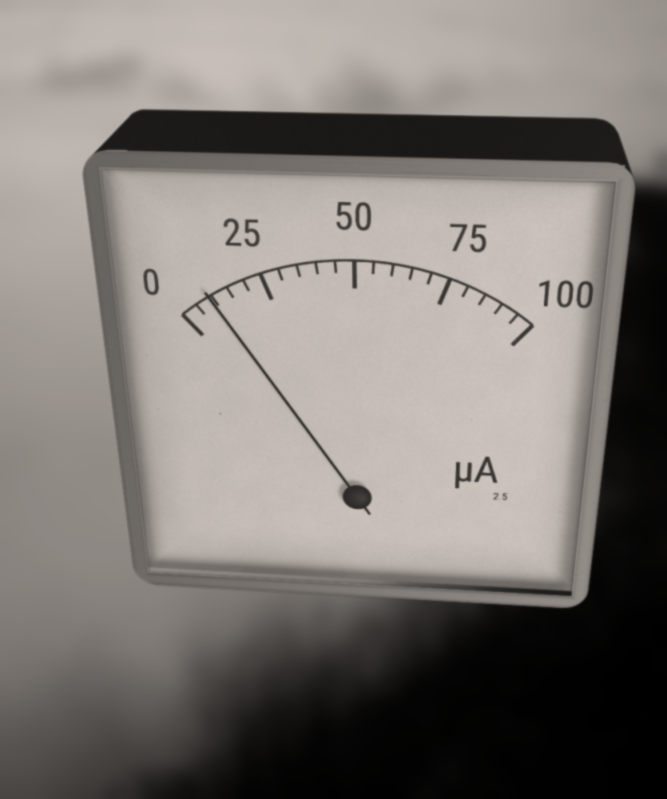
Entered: 10 µA
